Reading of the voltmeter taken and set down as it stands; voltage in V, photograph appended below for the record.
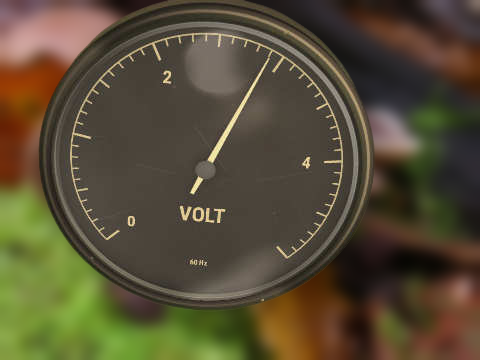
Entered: 2.9 V
